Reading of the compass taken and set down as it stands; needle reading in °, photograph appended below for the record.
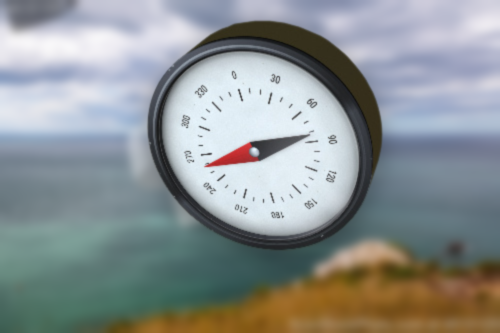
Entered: 260 °
